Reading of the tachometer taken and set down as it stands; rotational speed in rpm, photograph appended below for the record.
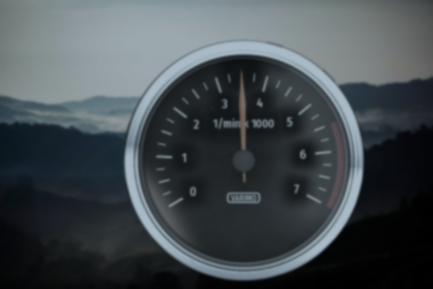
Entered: 3500 rpm
